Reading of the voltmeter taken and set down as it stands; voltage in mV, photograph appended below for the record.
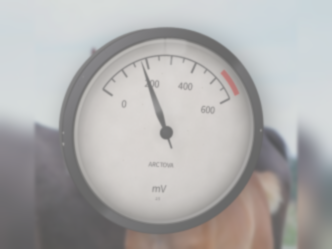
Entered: 175 mV
